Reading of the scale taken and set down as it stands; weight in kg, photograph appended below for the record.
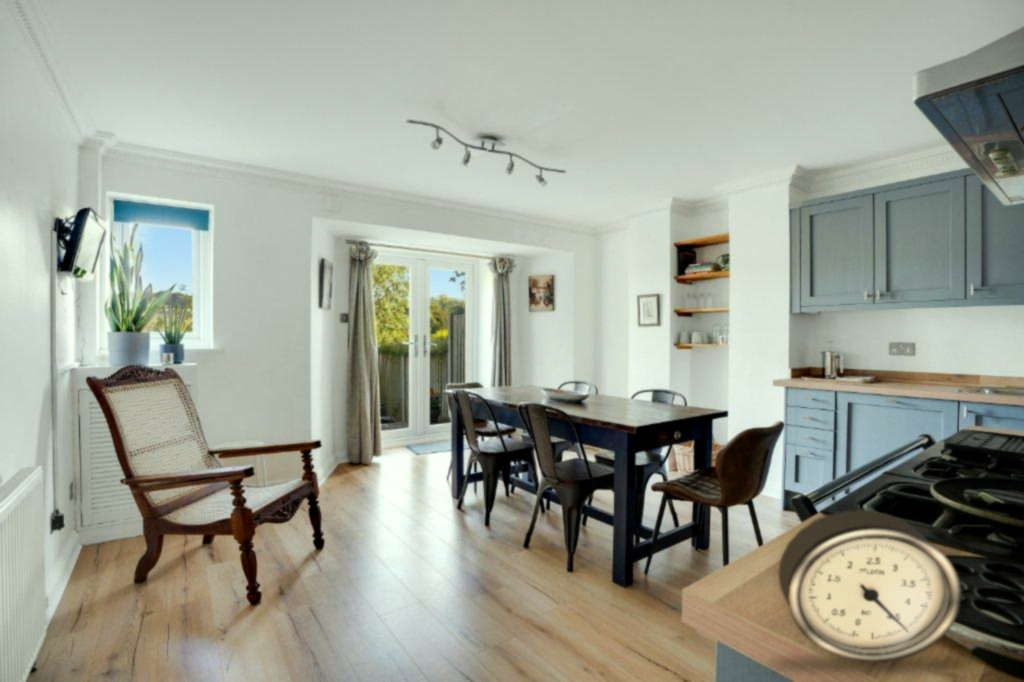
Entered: 4.5 kg
